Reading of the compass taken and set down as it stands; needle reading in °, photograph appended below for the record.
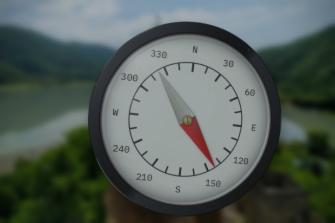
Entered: 142.5 °
